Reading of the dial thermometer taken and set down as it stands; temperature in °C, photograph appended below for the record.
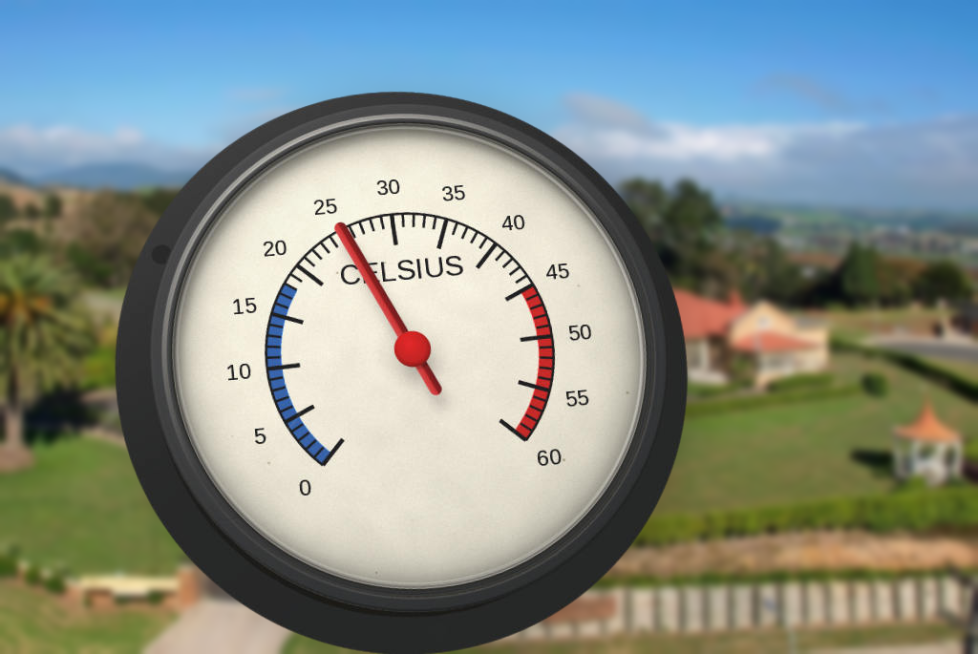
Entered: 25 °C
